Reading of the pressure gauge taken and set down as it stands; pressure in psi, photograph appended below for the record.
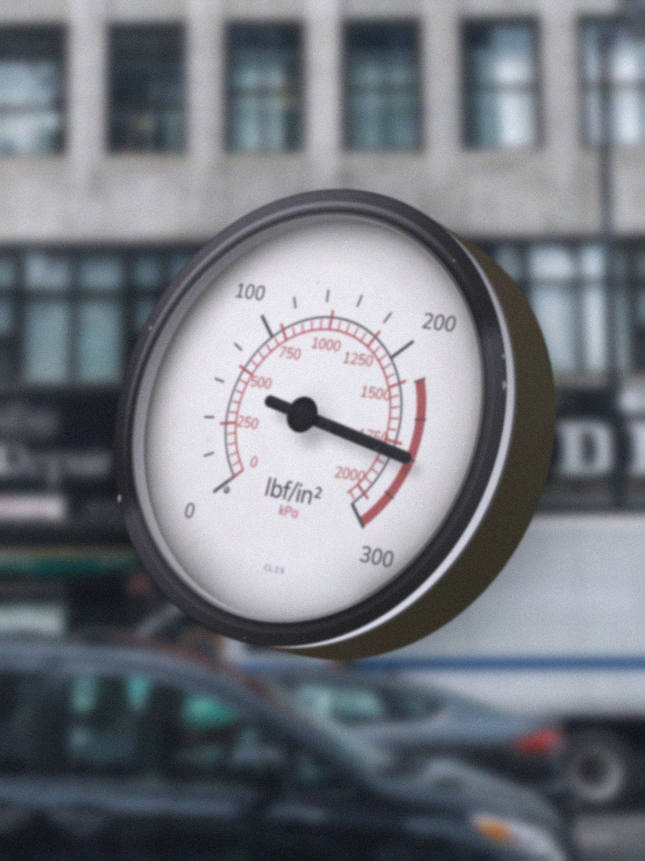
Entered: 260 psi
